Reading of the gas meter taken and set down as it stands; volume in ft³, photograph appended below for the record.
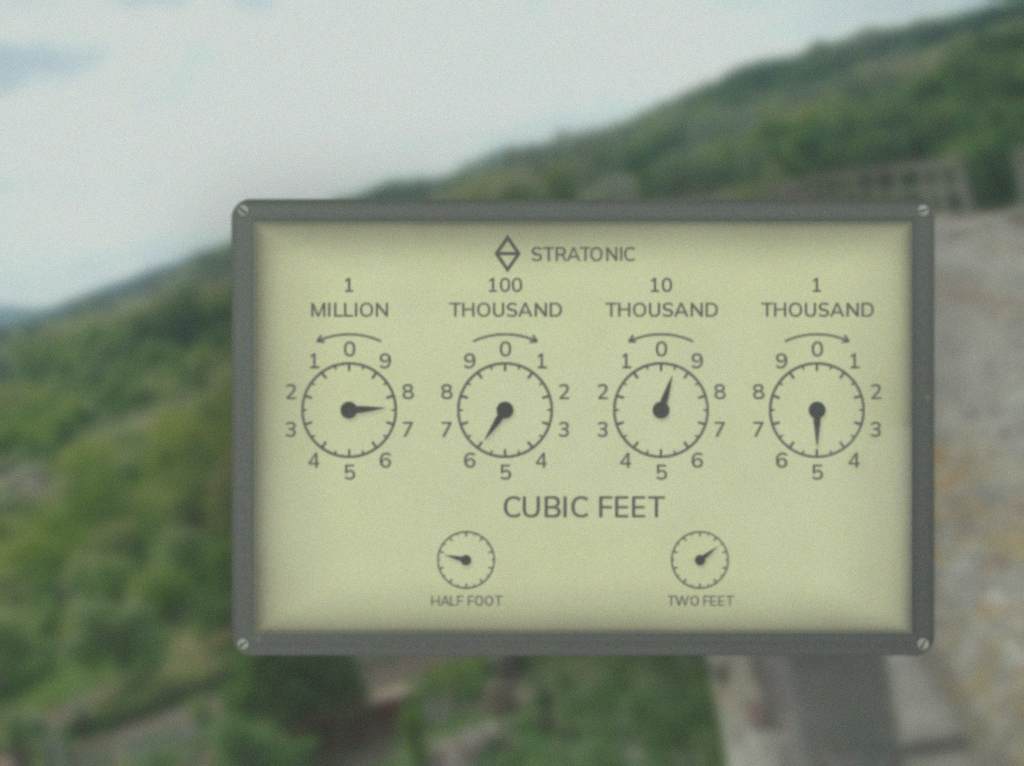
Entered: 759500 ft³
